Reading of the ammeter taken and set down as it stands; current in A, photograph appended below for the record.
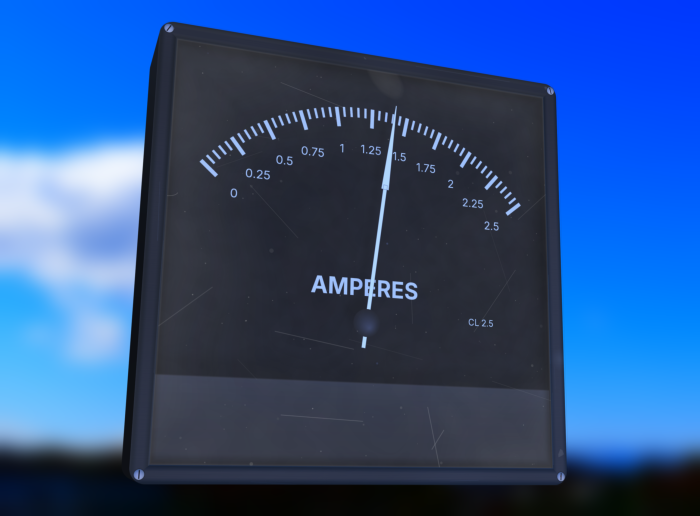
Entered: 1.4 A
